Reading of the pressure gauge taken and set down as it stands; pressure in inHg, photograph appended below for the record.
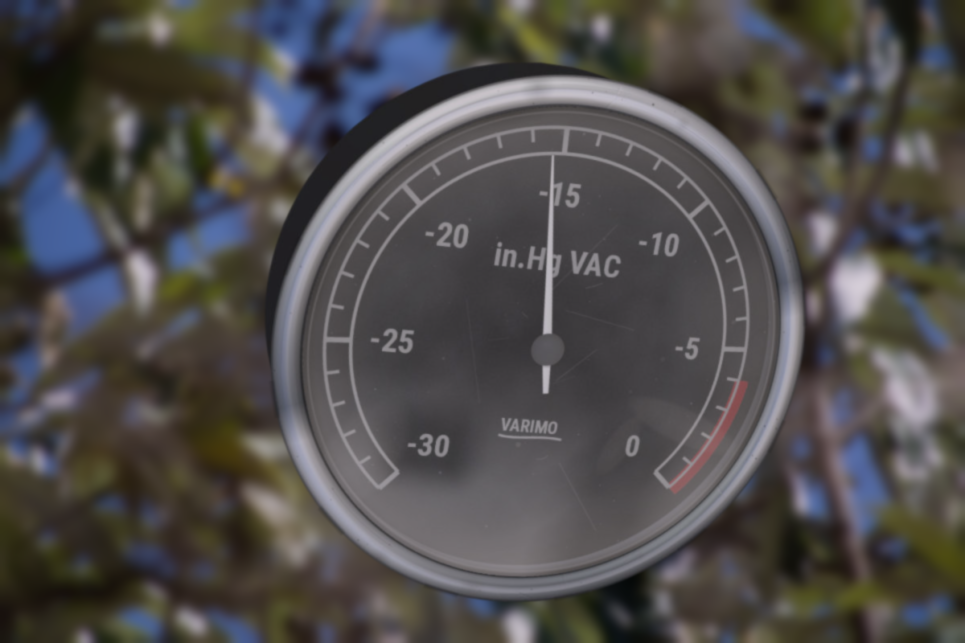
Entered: -15.5 inHg
